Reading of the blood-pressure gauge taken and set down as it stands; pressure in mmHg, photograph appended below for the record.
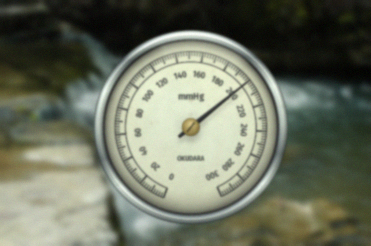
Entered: 200 mmHg
